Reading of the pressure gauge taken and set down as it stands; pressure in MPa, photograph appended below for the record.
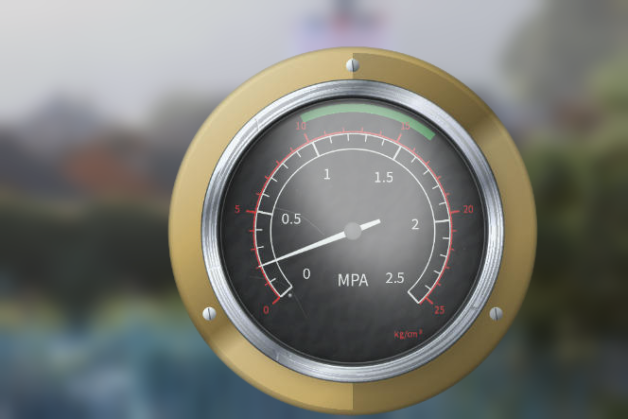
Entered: 0.2 MPa
